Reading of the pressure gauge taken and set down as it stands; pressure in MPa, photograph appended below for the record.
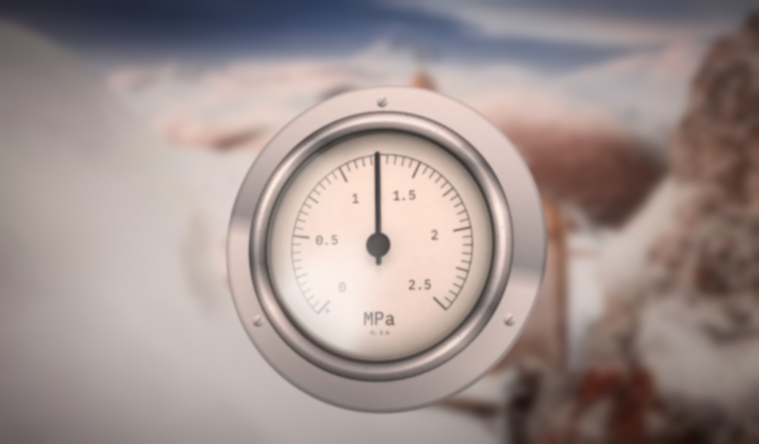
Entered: 1.25 MPa
